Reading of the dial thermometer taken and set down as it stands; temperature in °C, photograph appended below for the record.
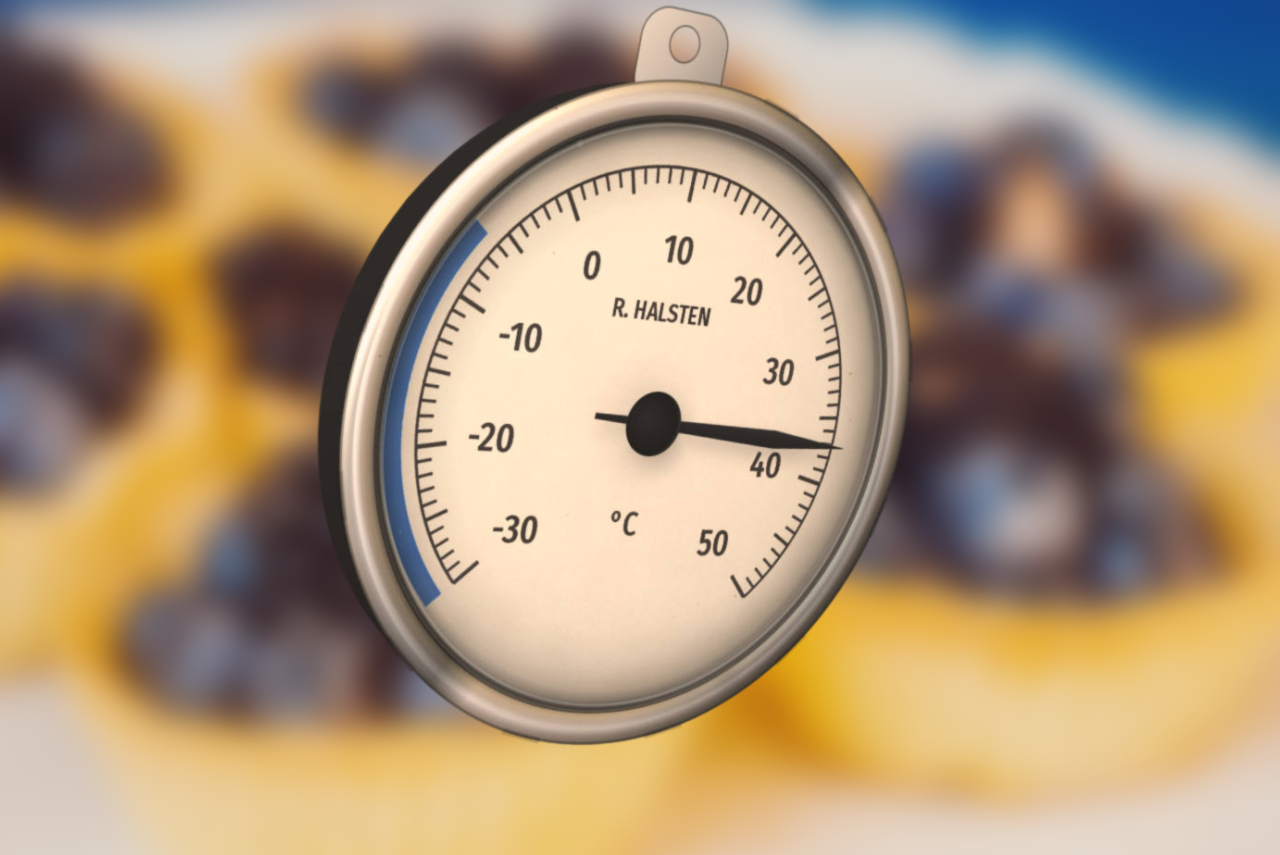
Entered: 37 °C
